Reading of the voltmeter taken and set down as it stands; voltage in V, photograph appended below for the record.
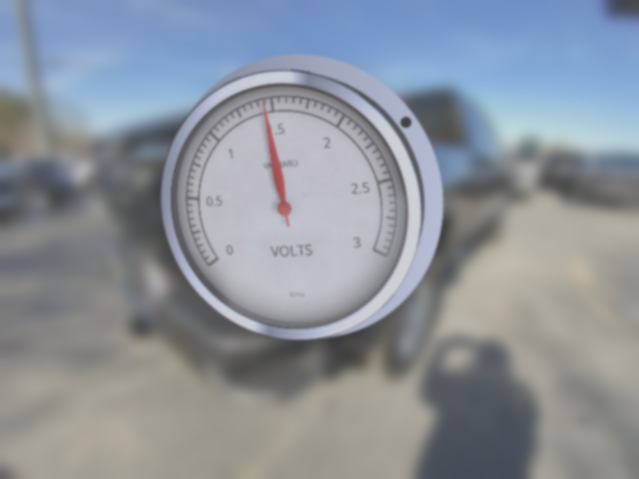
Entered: 1.45 V
